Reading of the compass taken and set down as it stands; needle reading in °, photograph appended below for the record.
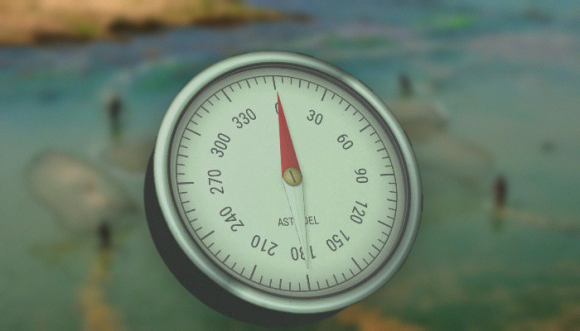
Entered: 0 °
